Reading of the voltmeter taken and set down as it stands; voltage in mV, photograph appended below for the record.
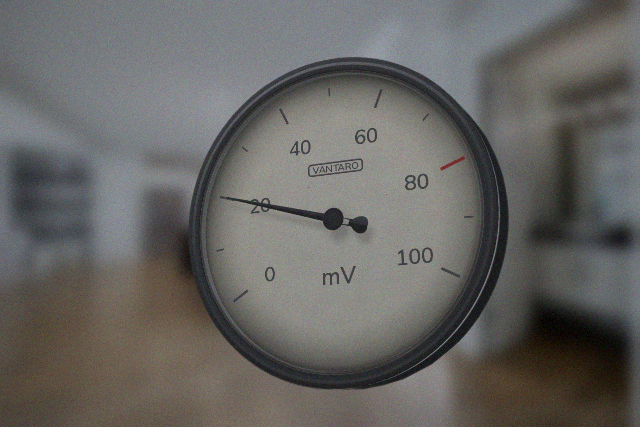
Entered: 20 mV
